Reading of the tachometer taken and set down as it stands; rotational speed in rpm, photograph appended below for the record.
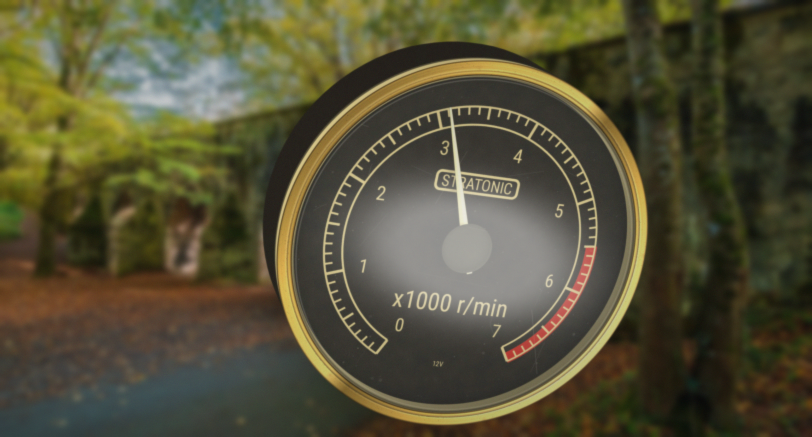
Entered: 3100 rpm
